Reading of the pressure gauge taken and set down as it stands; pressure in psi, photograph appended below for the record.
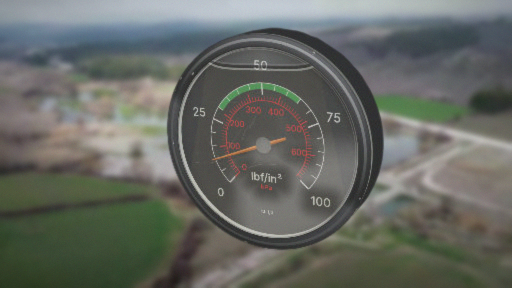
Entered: 10 psi
